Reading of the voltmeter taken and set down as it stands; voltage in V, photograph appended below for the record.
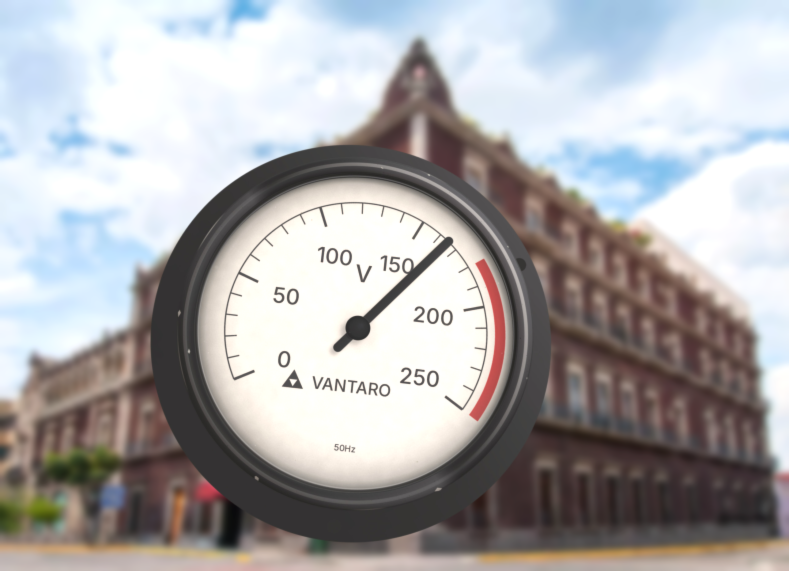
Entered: 165 V
